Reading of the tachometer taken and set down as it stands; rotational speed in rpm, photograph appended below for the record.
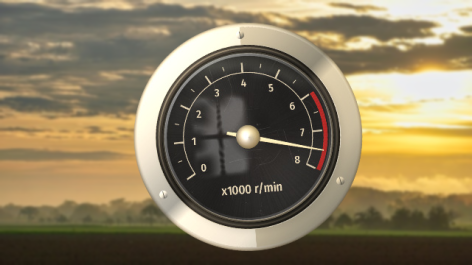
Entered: 7500 rpm
